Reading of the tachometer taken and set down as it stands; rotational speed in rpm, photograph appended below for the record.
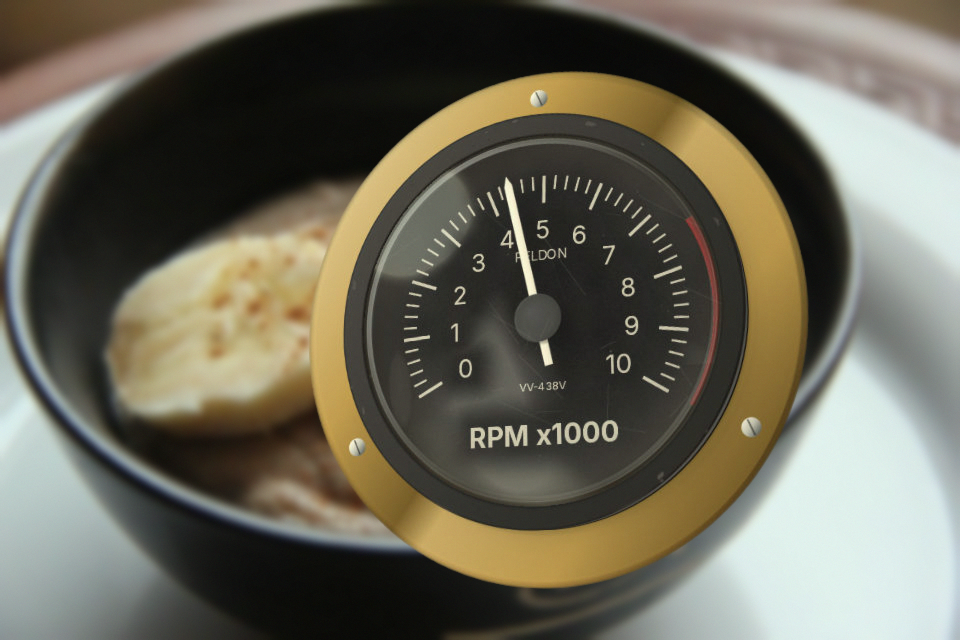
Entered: 4400 rpm
